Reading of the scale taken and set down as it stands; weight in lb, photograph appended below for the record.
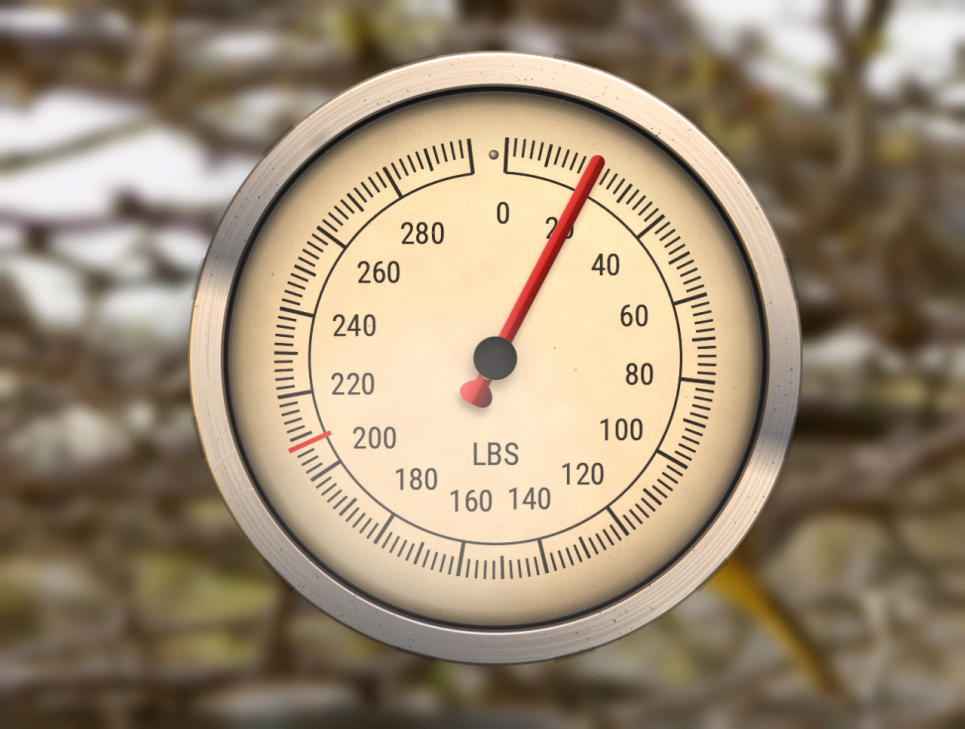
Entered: 21 lb
